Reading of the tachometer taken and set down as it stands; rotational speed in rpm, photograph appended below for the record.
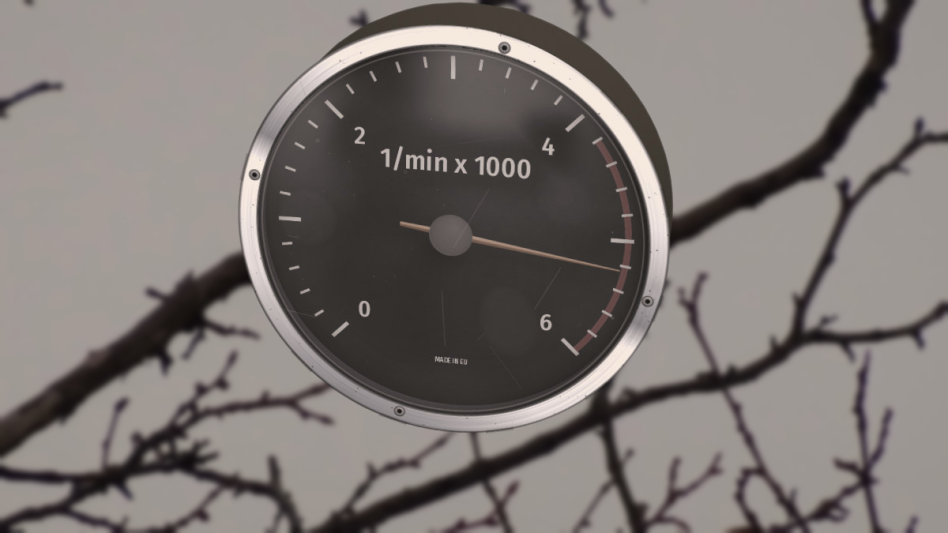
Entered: 5200 rpm
